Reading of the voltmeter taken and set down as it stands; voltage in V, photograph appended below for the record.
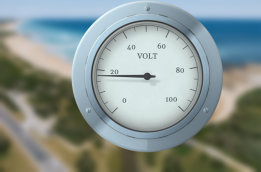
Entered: 17.5 V
